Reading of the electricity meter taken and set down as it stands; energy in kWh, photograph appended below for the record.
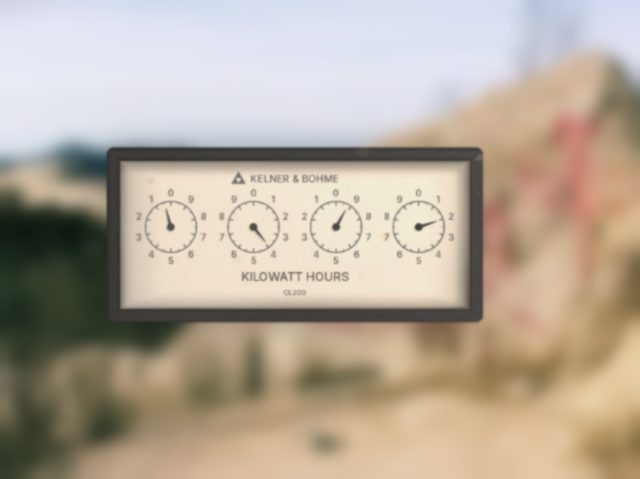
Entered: 392 kWh
